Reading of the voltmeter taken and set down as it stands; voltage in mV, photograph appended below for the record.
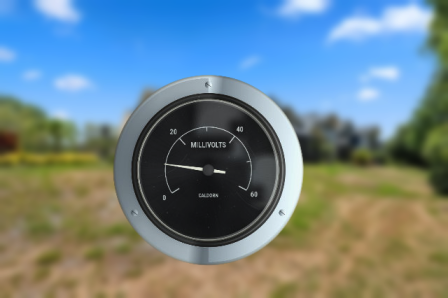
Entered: 10 mV
